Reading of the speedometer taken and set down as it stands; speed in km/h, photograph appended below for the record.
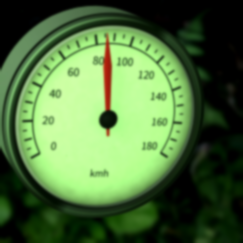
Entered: 85 km/h
